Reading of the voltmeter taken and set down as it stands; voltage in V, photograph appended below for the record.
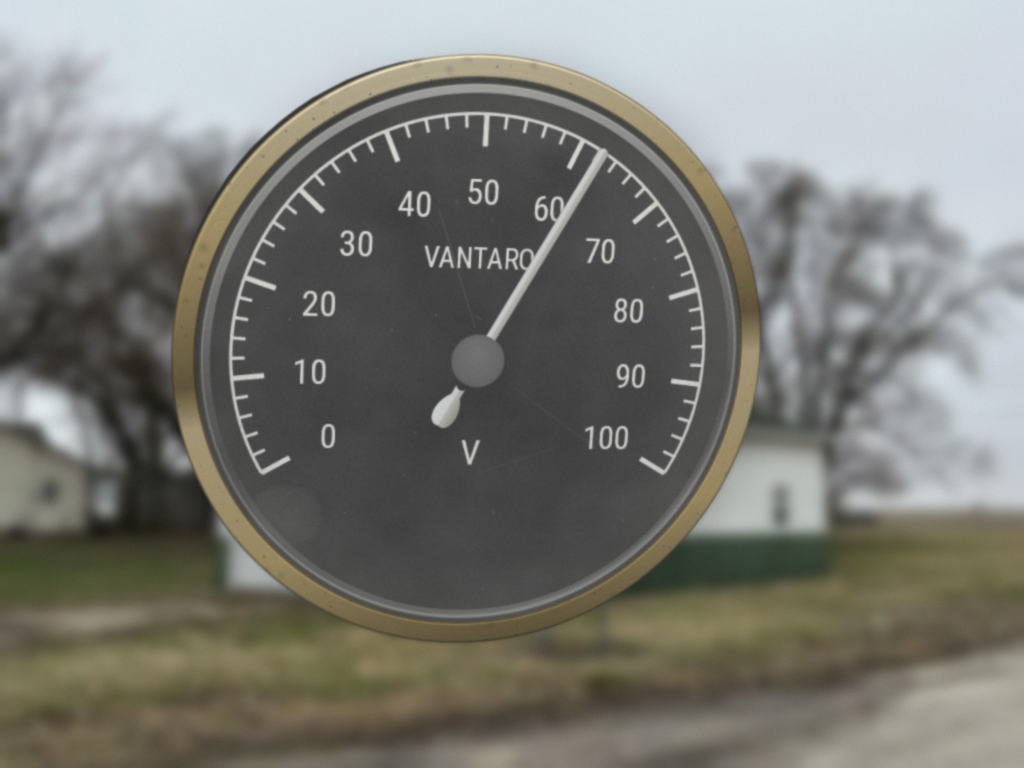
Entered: 62 V
